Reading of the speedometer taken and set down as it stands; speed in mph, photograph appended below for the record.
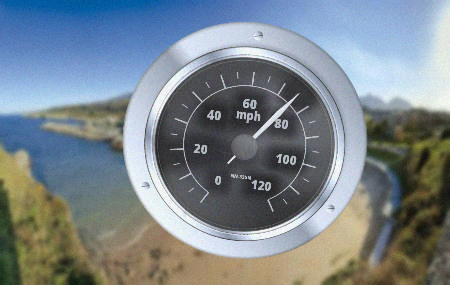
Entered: 75 mph
